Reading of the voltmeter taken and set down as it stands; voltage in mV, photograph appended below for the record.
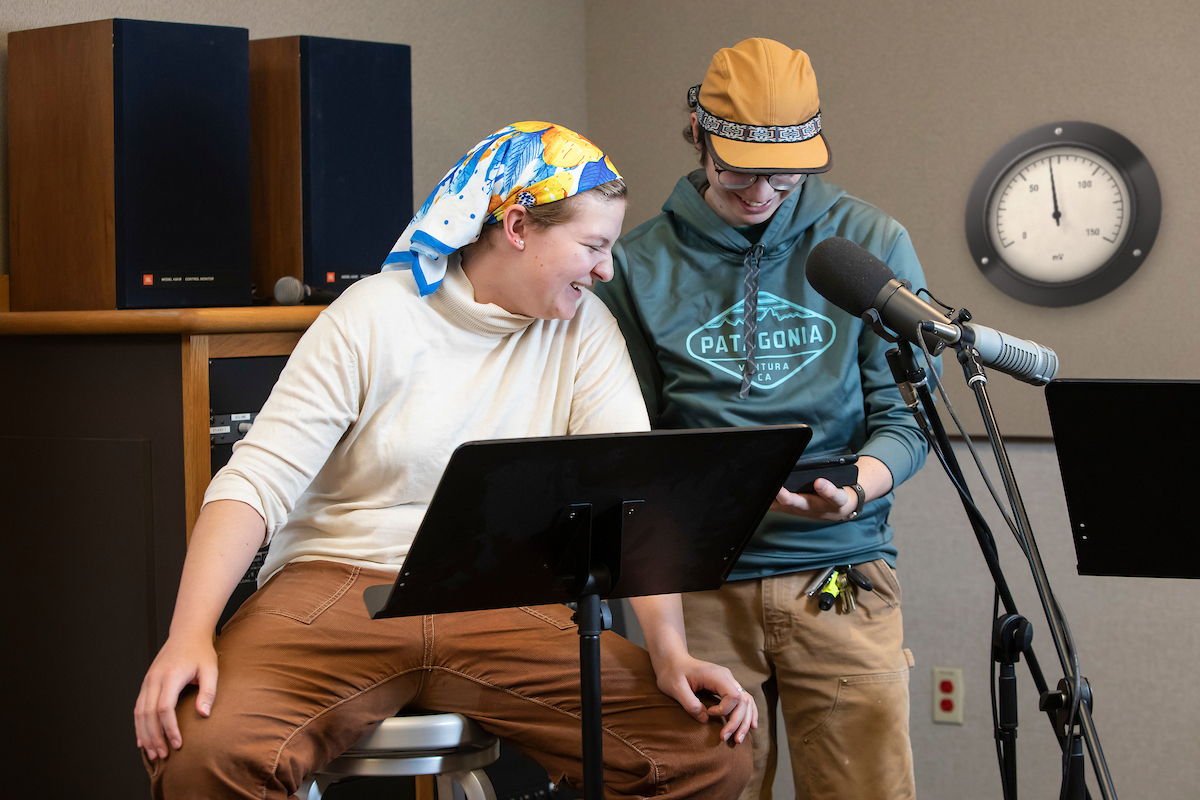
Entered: 70 mV
